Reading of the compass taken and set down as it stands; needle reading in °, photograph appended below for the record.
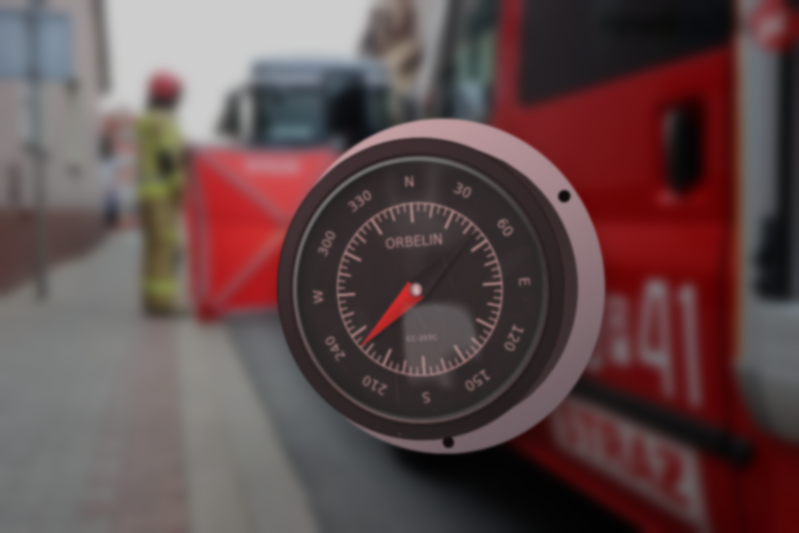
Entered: 230 °
